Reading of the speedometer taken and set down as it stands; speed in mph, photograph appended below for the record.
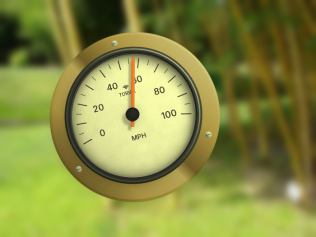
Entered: 57.5 mph
